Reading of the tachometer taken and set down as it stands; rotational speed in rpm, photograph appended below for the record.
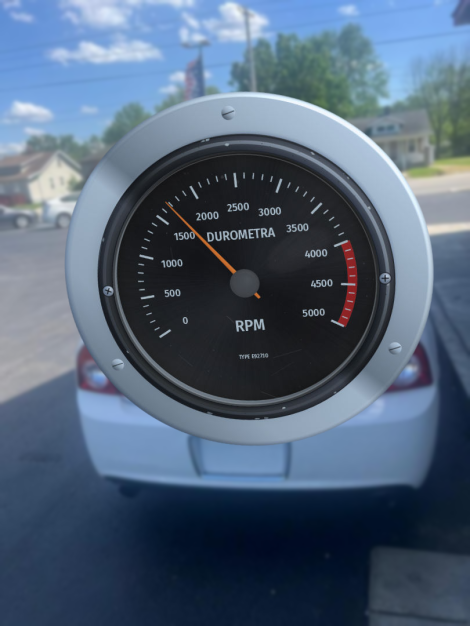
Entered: 1700 rpm
